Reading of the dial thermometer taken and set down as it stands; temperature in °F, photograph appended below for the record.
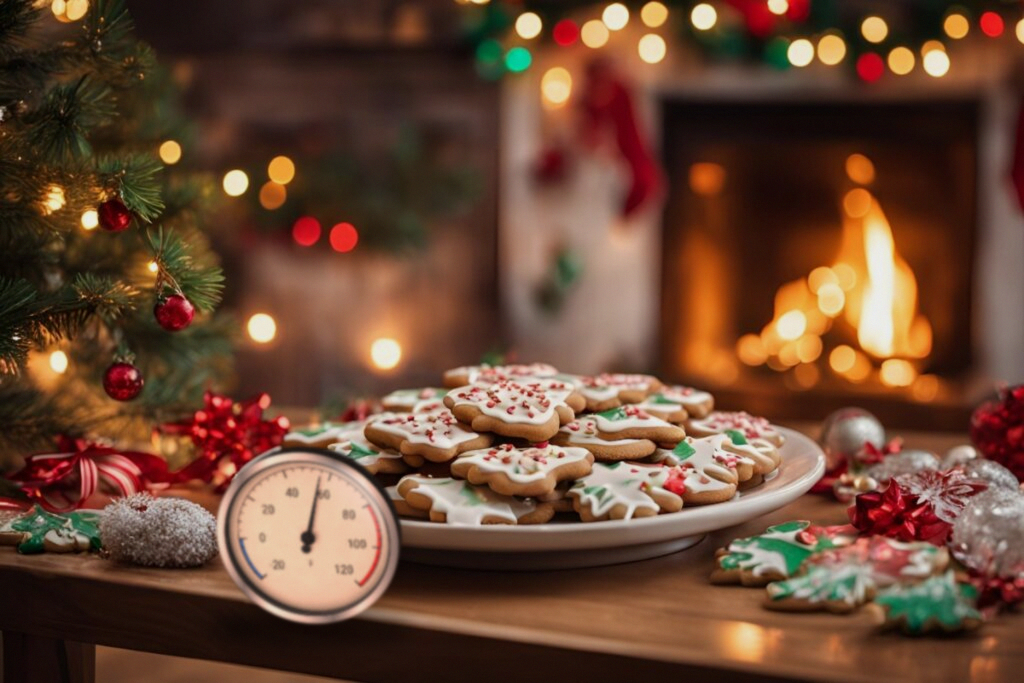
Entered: 56 °F
